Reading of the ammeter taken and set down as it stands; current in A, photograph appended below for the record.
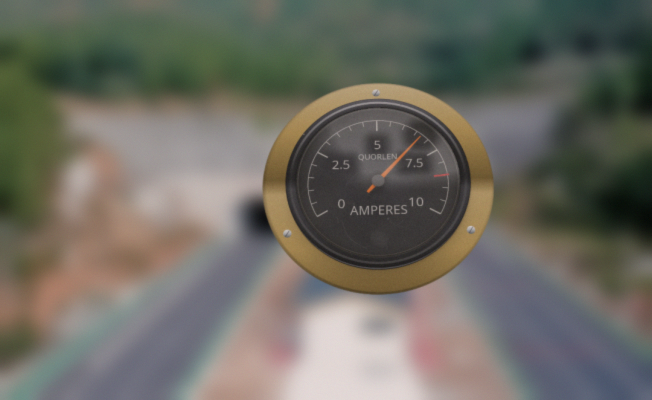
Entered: 6.75 A
